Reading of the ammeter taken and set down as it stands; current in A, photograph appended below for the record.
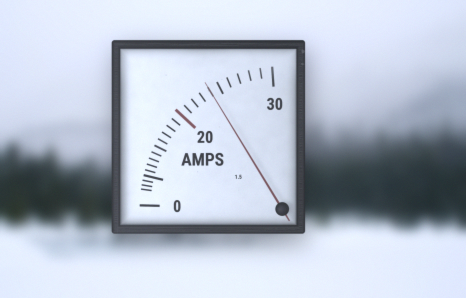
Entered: 24 A
